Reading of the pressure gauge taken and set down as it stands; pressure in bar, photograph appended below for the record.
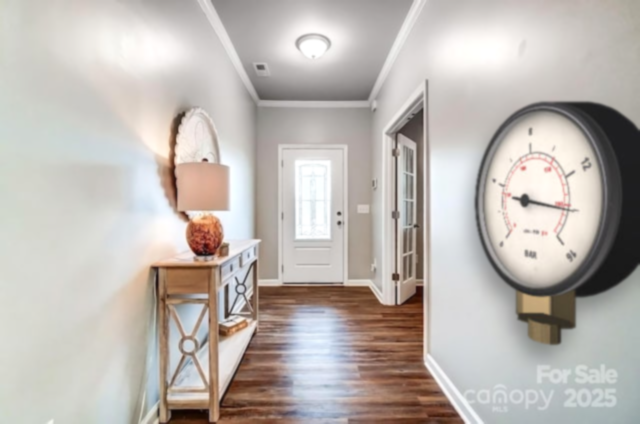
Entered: 14 bar
